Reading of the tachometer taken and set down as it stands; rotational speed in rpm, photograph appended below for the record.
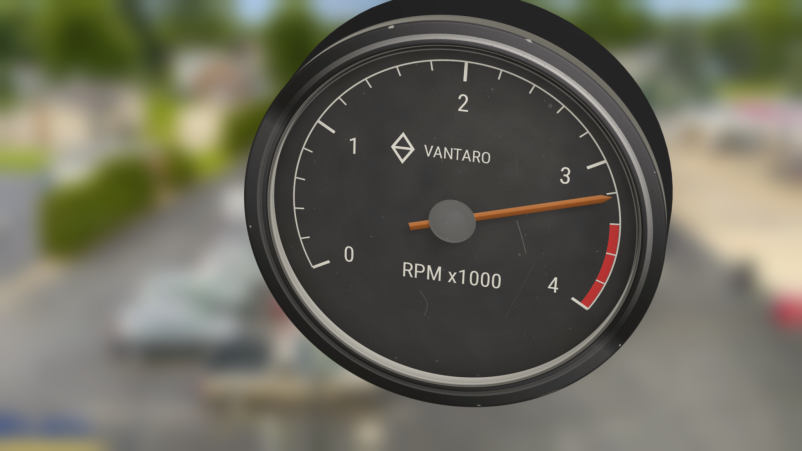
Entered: 3200 rpm
